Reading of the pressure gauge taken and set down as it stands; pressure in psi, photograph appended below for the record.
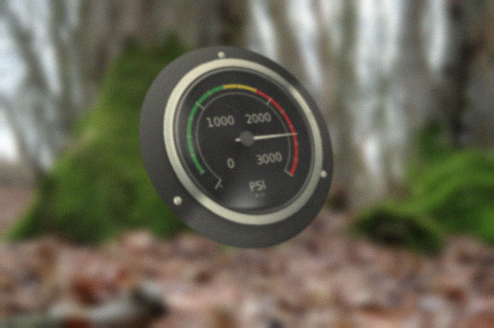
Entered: 2500 psi
